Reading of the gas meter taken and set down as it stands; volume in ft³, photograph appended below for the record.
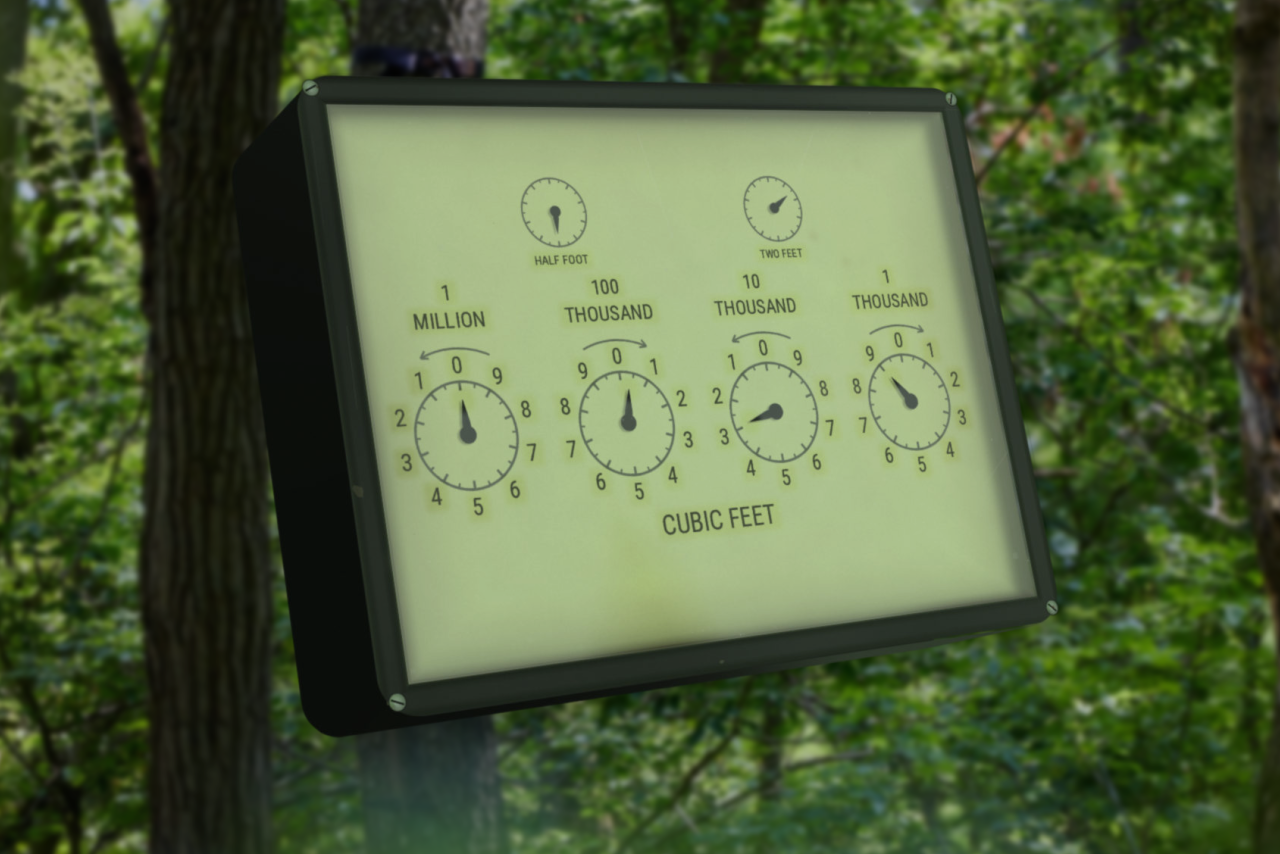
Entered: 2900 ft³
